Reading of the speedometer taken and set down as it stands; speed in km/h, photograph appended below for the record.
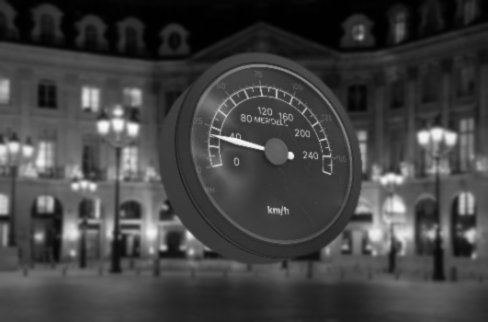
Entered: 30 km/h
